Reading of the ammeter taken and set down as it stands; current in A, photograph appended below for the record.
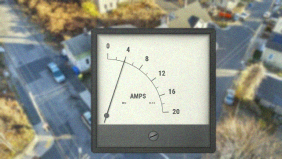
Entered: 4 A
